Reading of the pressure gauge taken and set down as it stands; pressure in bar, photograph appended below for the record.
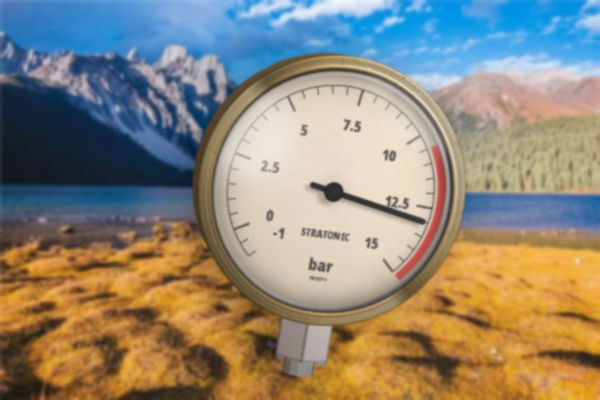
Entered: 13 bar
